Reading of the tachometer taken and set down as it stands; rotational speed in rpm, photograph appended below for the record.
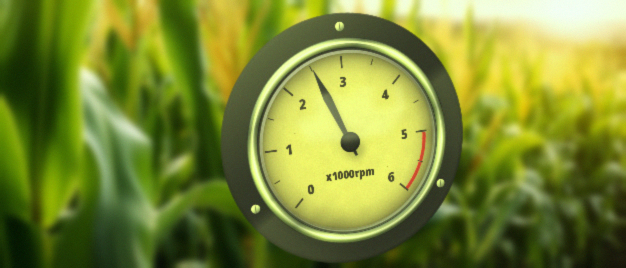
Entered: 2500 rpm
